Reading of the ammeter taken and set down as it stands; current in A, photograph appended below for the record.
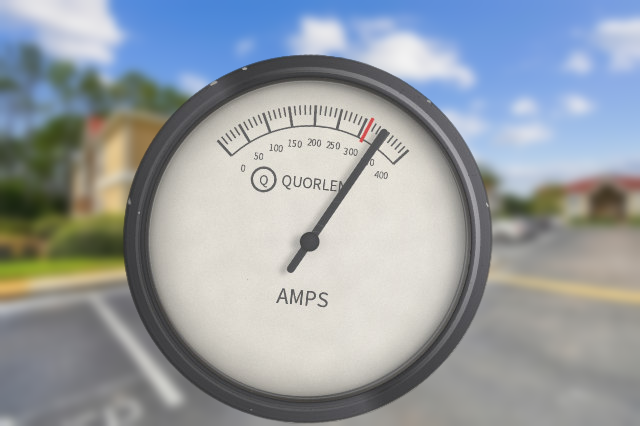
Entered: 340 A
